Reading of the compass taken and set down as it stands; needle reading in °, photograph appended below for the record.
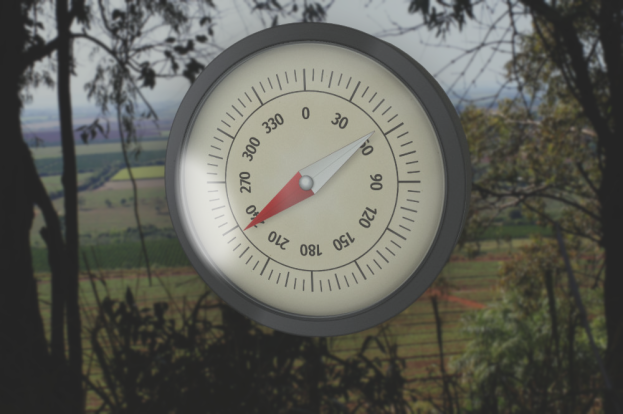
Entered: 235 °
